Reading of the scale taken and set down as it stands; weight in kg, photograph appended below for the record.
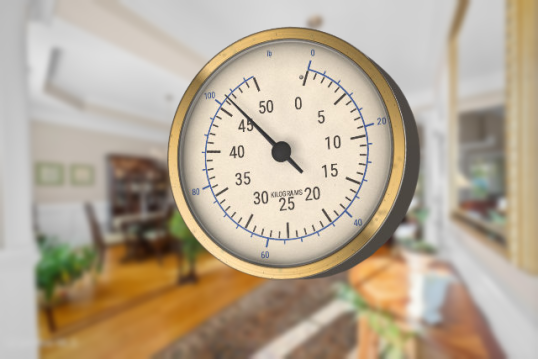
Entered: 46.5 kg
